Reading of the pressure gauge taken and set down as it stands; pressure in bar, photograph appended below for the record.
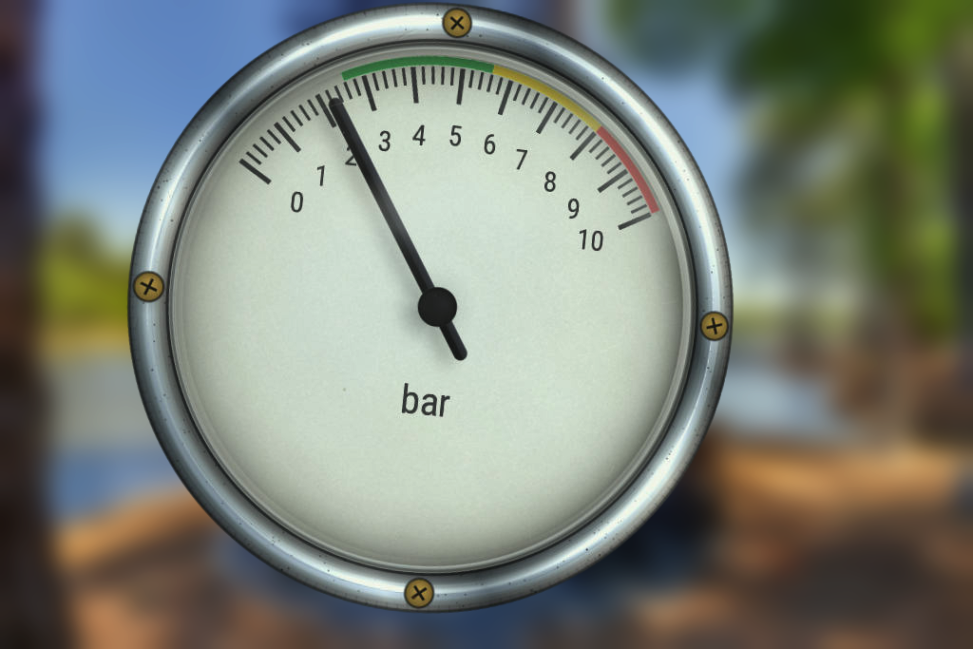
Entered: 2.2 bar
